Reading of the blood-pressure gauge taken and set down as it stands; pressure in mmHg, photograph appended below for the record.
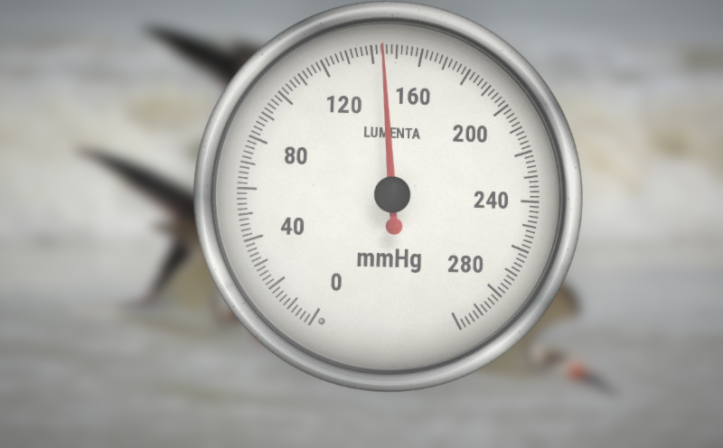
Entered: 144 mmHg
